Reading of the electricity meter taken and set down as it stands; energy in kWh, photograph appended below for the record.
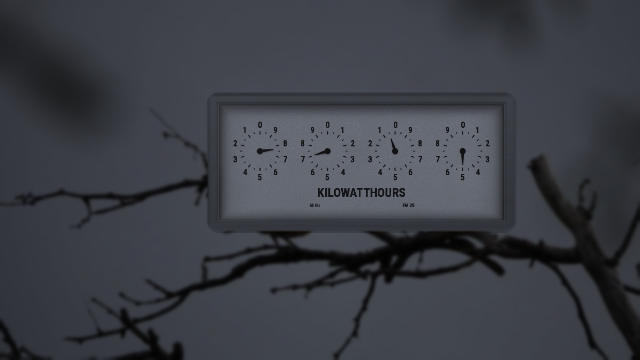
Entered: 7705 kWh
